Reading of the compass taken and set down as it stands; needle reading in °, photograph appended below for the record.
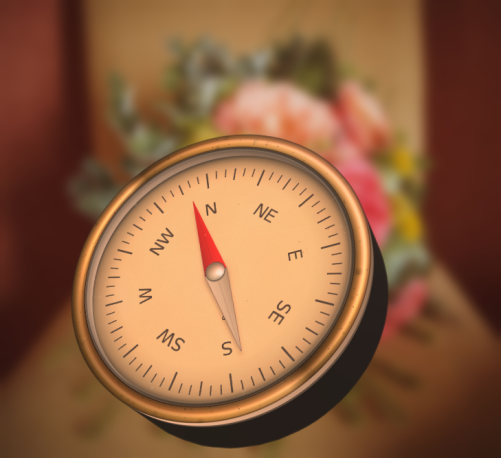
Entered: 350 °
